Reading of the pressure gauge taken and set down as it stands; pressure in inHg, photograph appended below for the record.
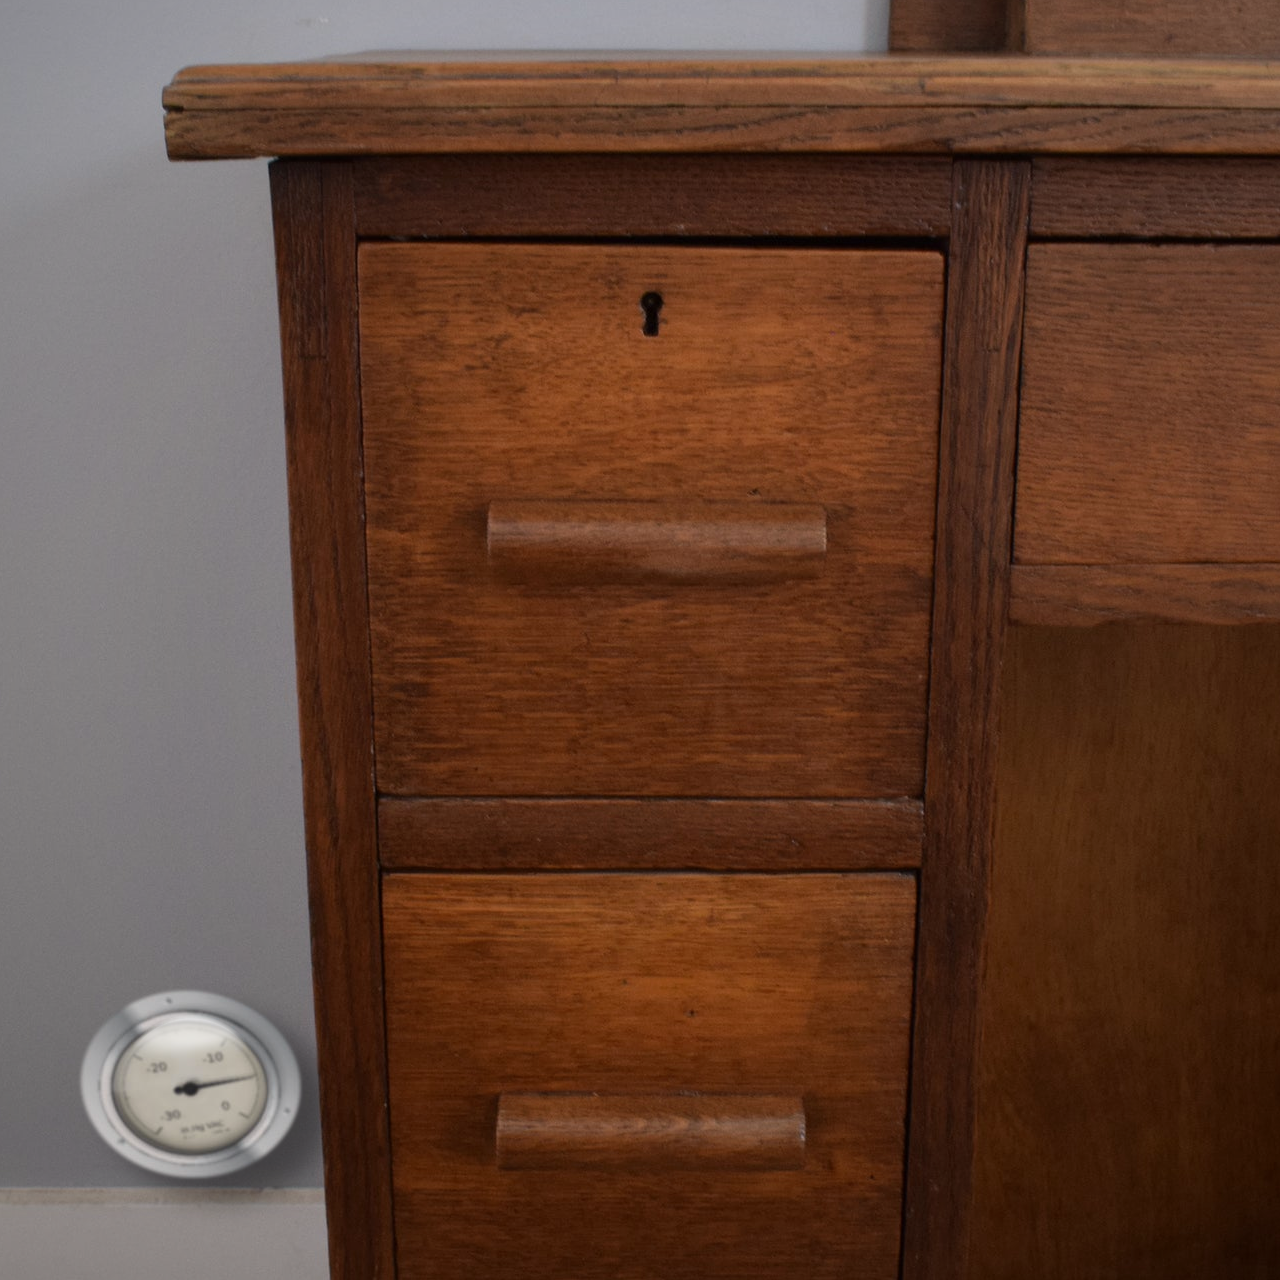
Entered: -5 inHg
